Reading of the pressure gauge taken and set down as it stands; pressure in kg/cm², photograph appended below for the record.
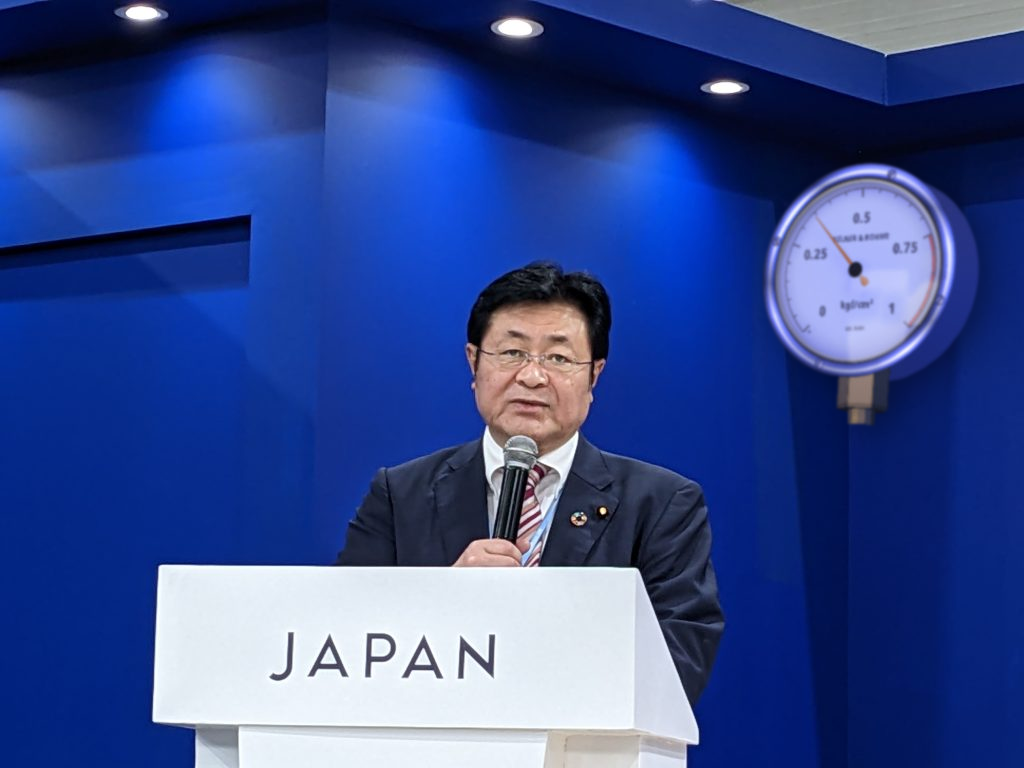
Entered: 0.35 kg/cm²
